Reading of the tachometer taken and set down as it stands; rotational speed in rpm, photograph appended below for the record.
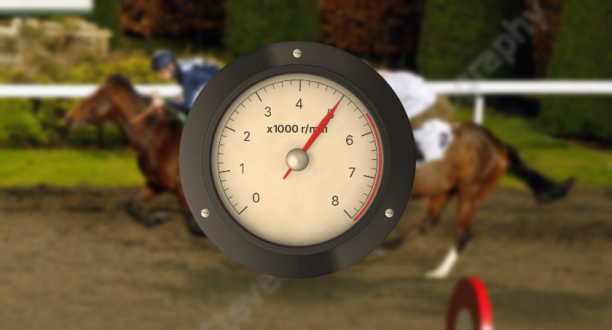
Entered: 5000 rpm
